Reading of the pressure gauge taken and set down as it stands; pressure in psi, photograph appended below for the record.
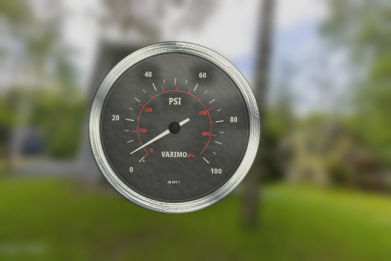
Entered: 5 psi
